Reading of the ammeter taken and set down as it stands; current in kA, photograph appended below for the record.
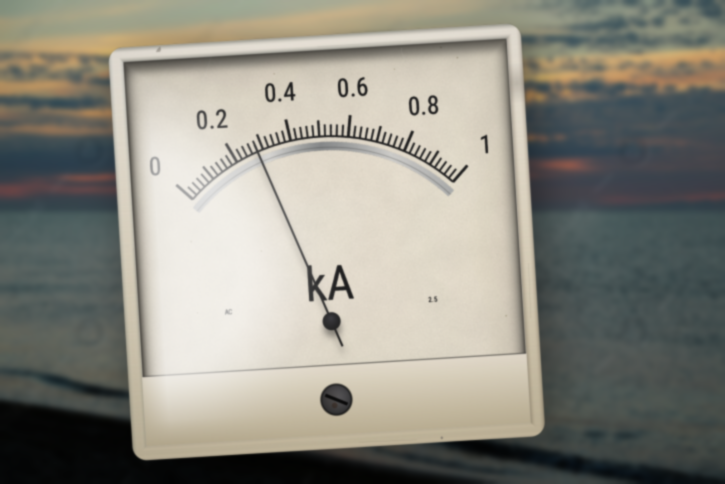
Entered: 0.28 kA
